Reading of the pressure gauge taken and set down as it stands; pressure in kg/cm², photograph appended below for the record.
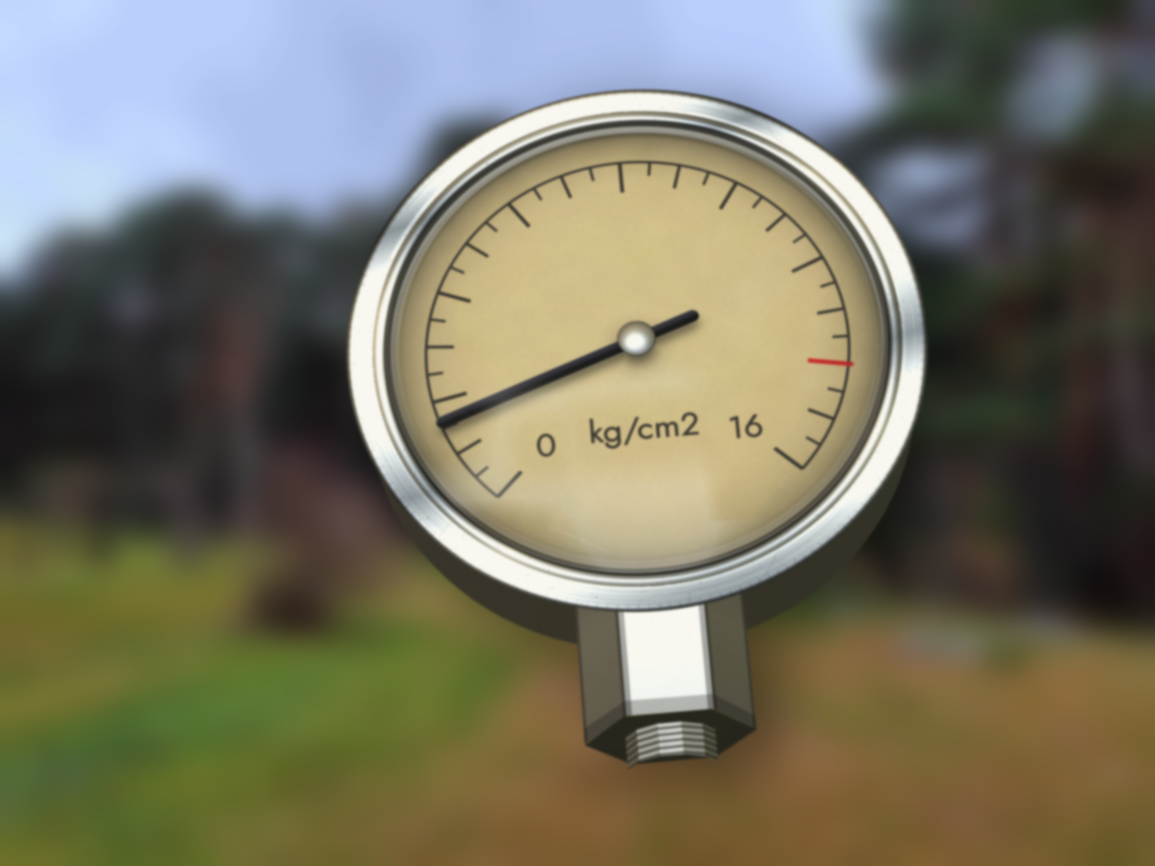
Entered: 1.5 kg/cm²
